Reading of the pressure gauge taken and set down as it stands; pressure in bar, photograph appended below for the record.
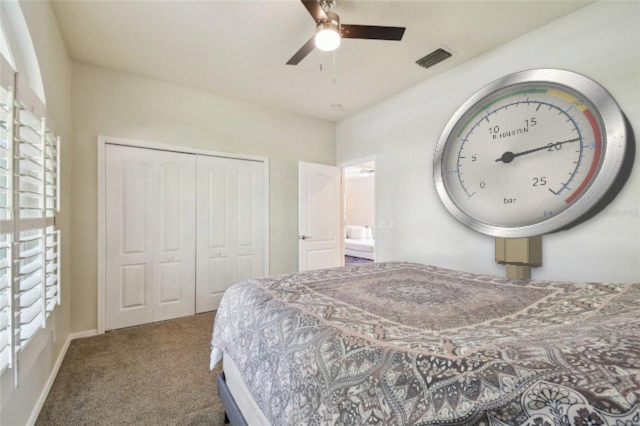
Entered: 20 bar
